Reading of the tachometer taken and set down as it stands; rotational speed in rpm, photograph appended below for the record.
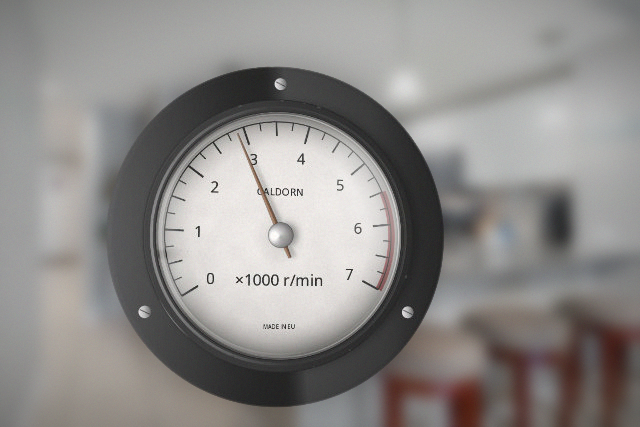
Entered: 2875 rpm
